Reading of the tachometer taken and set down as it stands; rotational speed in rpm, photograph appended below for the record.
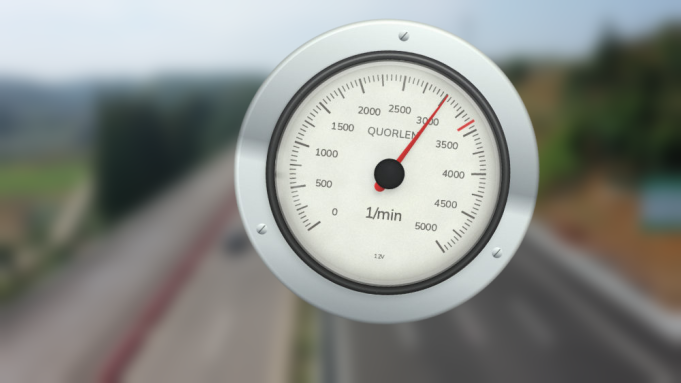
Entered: 3000 rpm
